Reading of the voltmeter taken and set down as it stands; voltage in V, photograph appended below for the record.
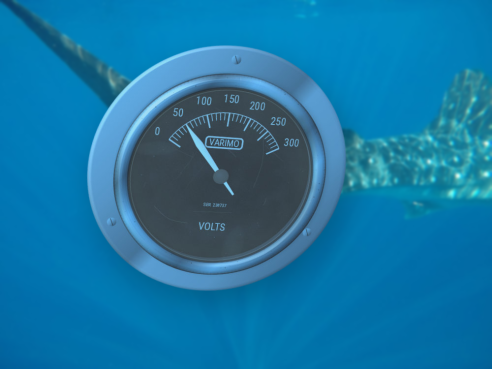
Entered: 50 V
